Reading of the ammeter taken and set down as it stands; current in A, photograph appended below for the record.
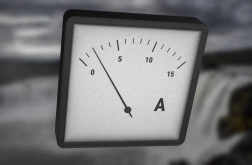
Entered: 2 A
